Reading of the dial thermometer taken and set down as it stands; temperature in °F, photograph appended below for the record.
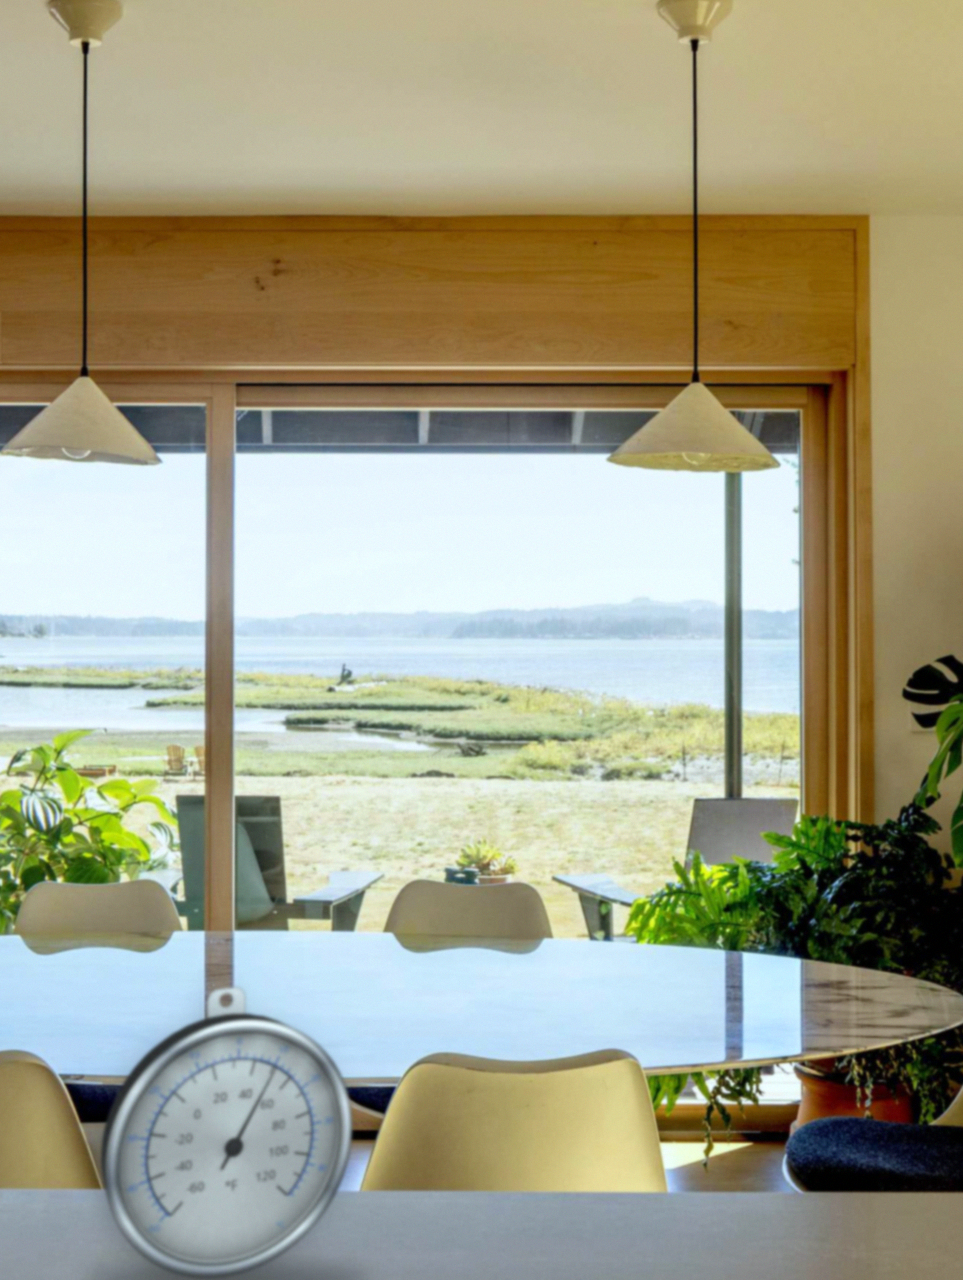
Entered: 50 °F
